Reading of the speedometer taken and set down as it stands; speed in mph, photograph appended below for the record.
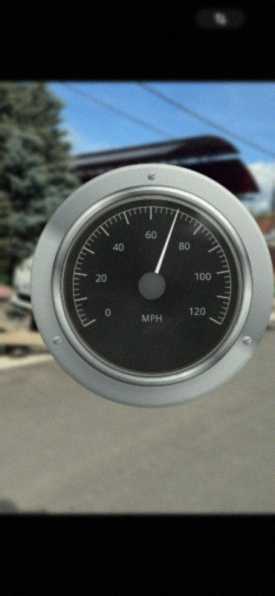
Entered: 70 mph
